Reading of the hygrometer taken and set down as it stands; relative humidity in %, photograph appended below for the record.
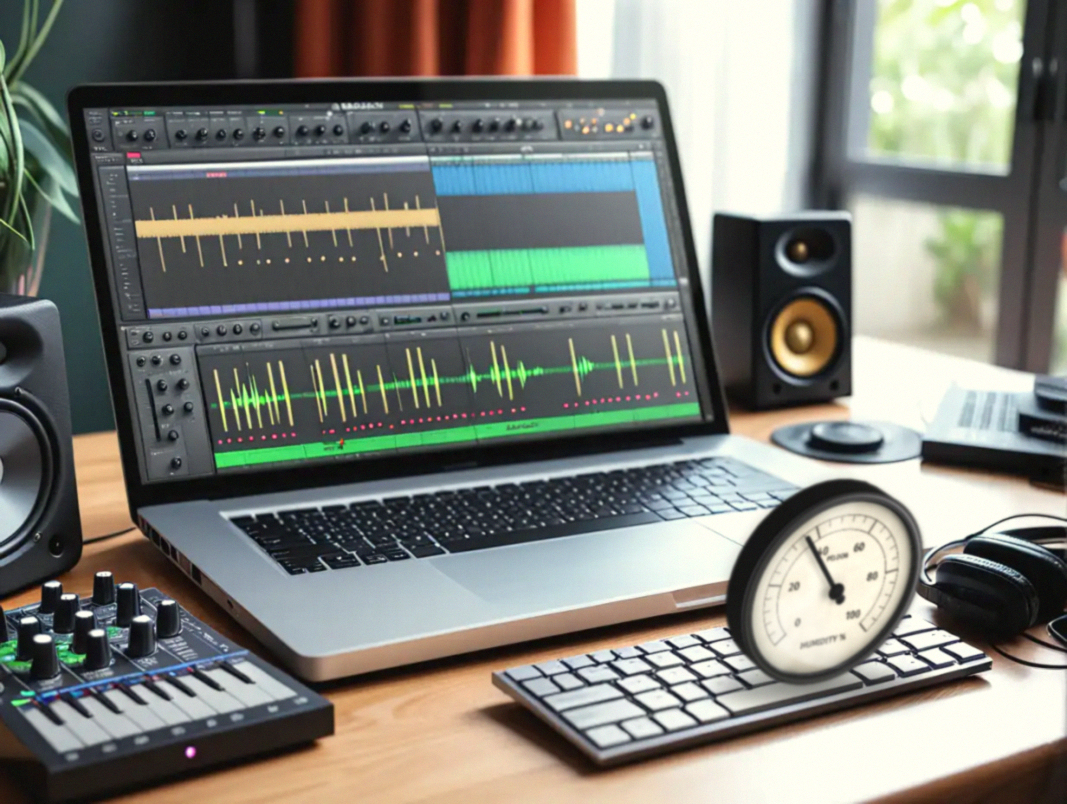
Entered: 36 %
